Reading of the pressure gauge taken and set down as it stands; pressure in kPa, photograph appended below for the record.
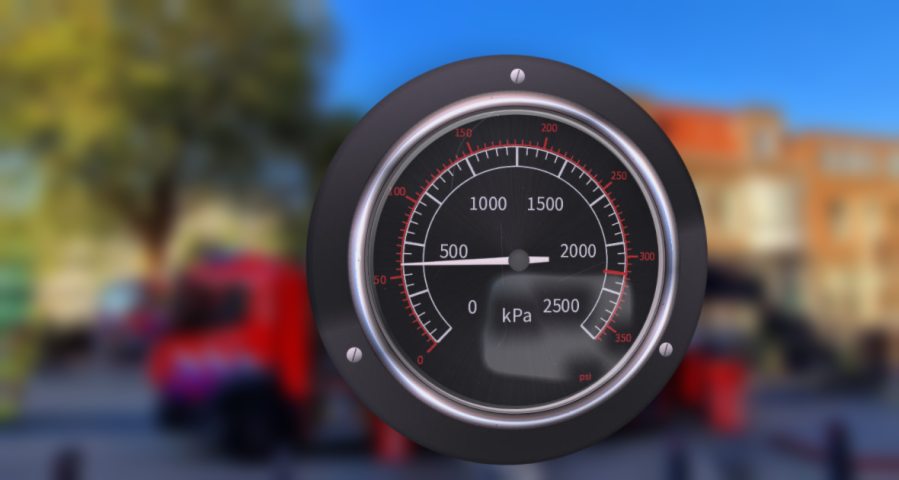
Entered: 400 kPa
